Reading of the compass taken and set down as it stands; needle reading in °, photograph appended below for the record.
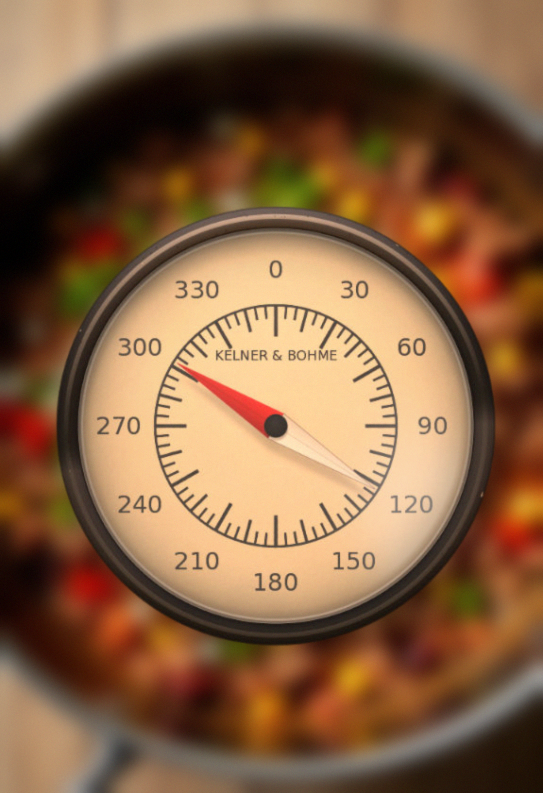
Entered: 302.5 °
